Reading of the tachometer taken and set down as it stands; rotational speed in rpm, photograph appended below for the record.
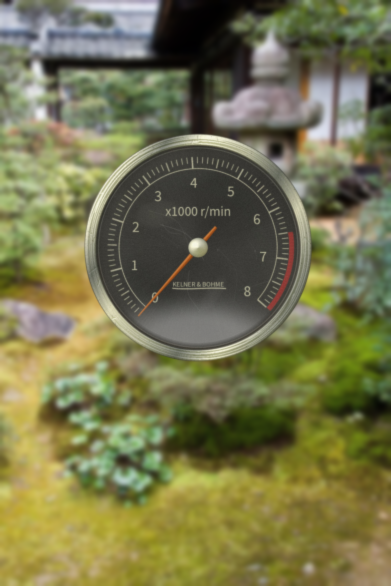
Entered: 0 rpm
